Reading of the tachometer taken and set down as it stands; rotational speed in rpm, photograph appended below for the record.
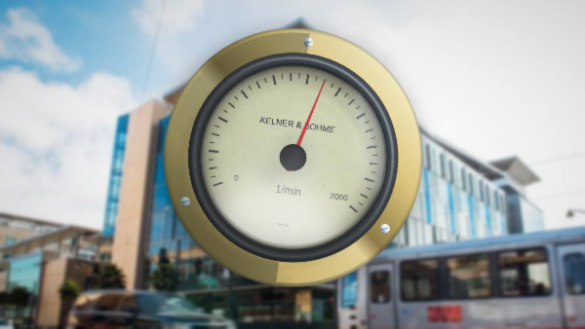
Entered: 1100 rpm
